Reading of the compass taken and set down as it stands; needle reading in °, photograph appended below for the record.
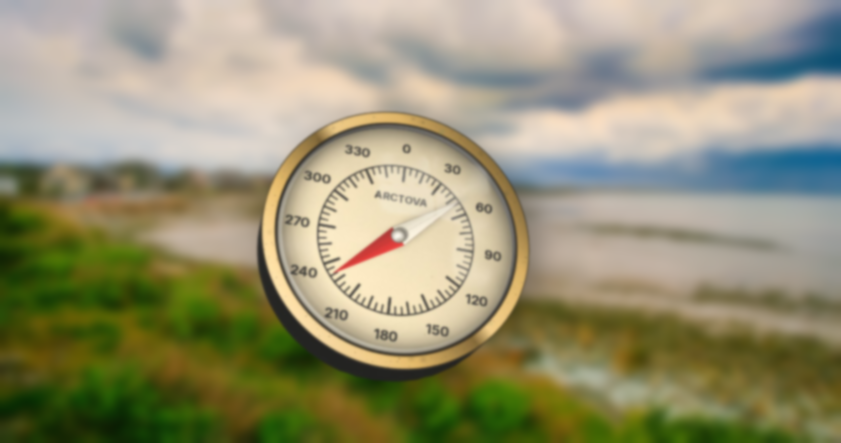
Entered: 230 °
